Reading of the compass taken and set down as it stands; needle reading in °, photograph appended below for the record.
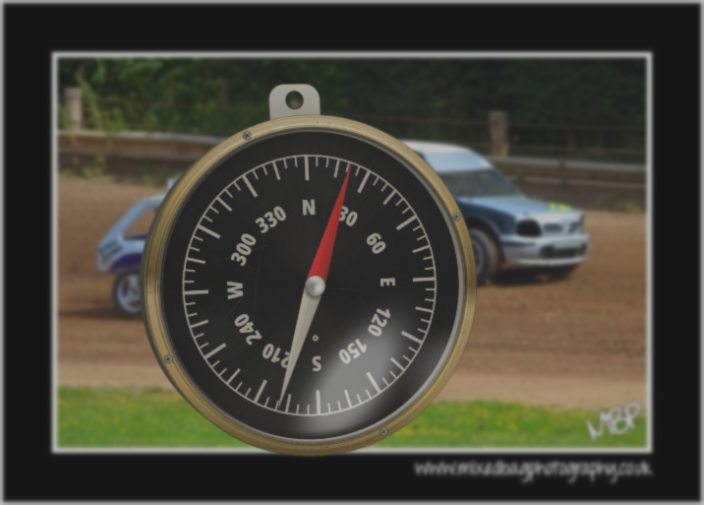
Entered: 20 °
